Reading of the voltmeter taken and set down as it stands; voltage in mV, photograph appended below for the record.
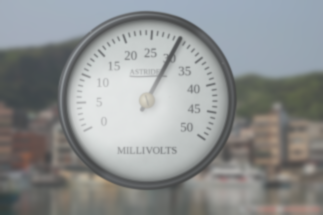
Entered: 30 mV
